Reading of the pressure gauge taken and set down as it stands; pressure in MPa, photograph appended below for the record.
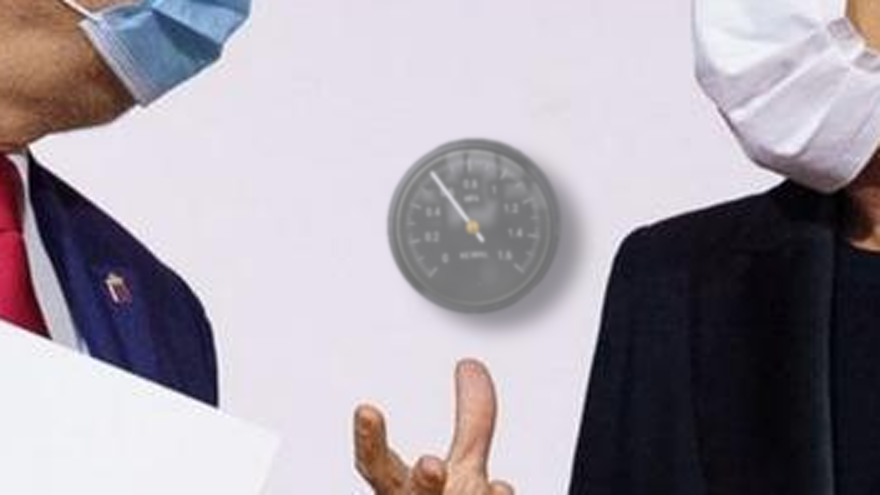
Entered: 0.6 MPa
